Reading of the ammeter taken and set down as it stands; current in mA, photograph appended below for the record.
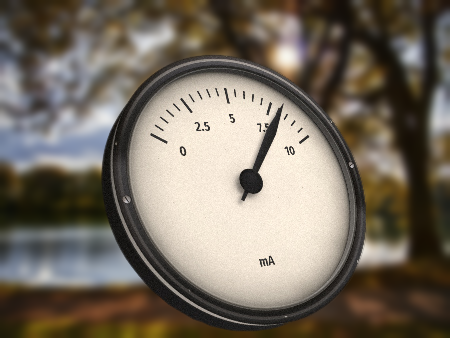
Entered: 8 mA
